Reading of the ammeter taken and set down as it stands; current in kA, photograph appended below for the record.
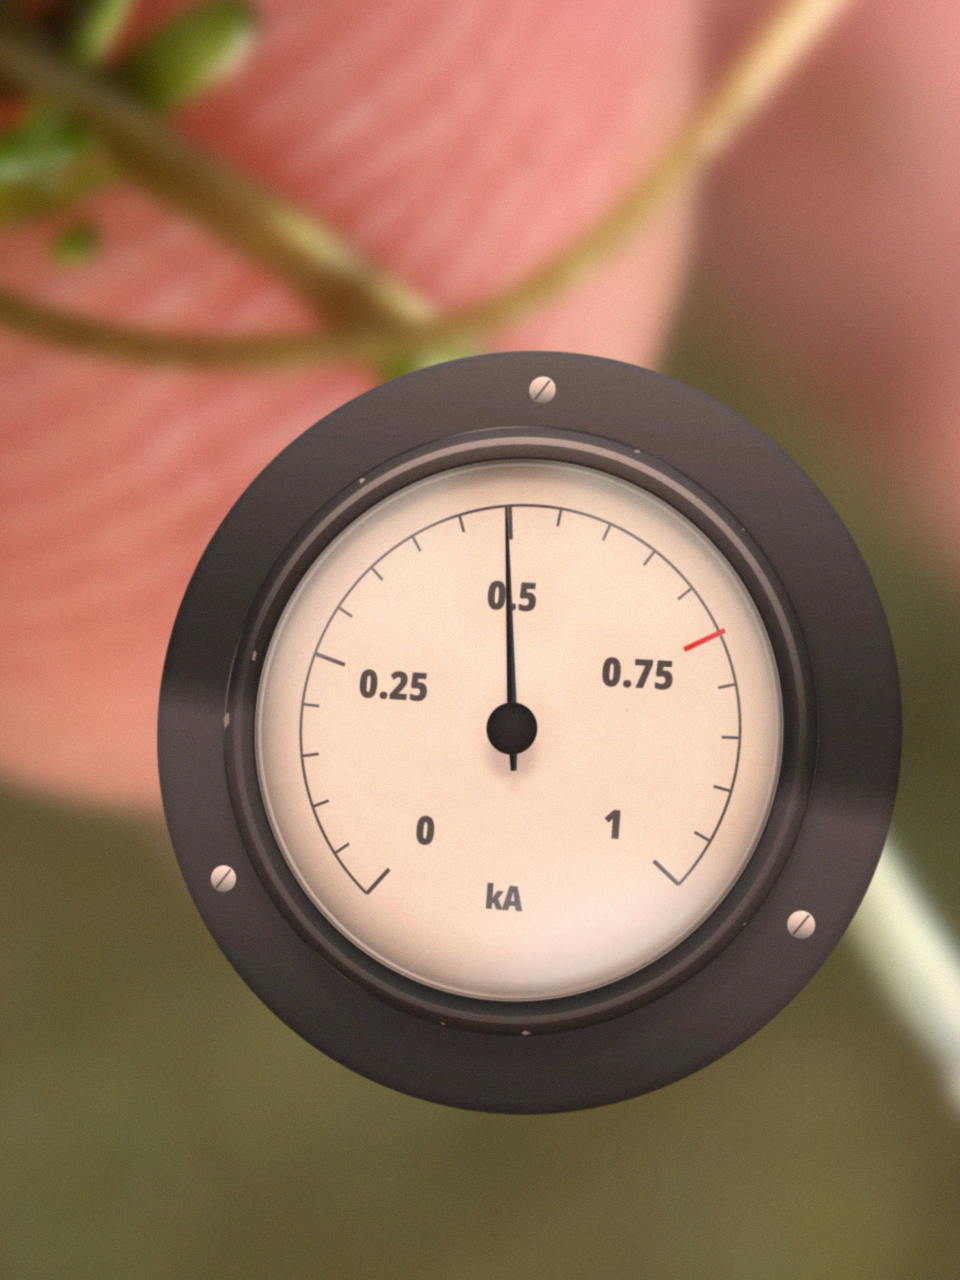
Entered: 0.5 kA
